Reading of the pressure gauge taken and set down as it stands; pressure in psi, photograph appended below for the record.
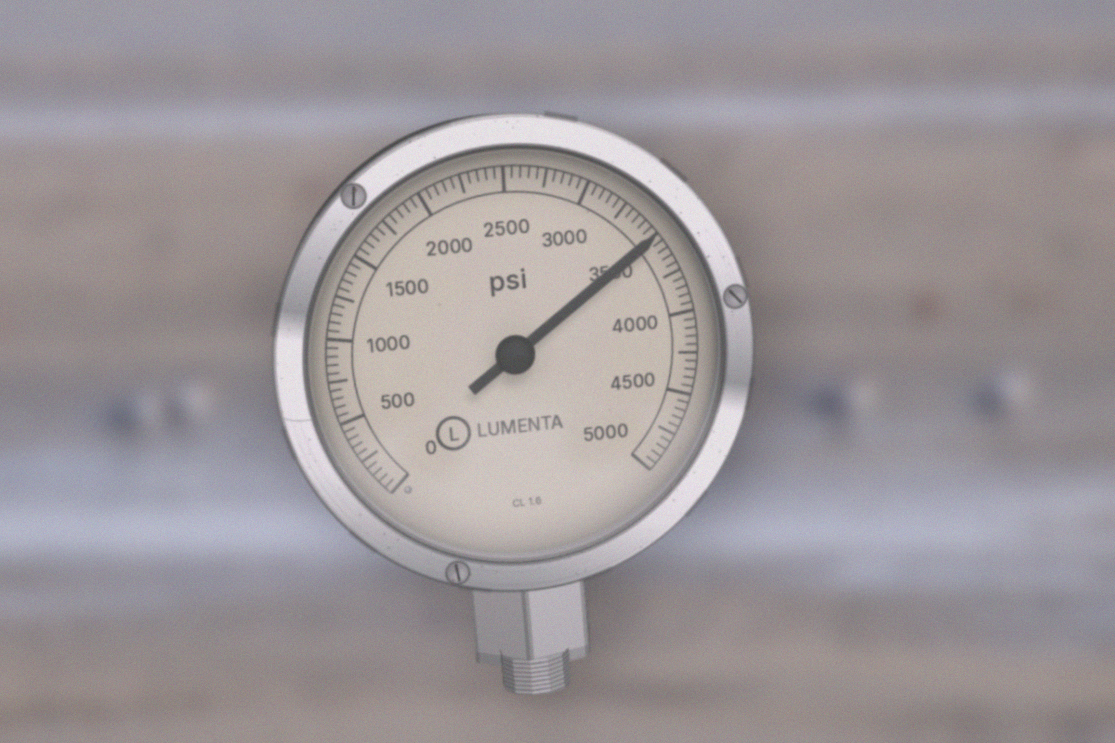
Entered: 3500 psi
